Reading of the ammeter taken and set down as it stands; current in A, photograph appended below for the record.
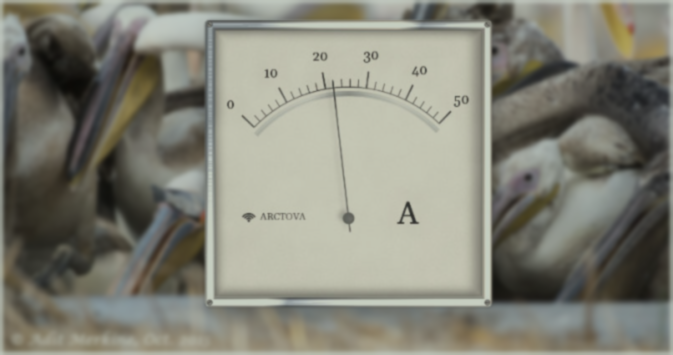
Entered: 22 A
